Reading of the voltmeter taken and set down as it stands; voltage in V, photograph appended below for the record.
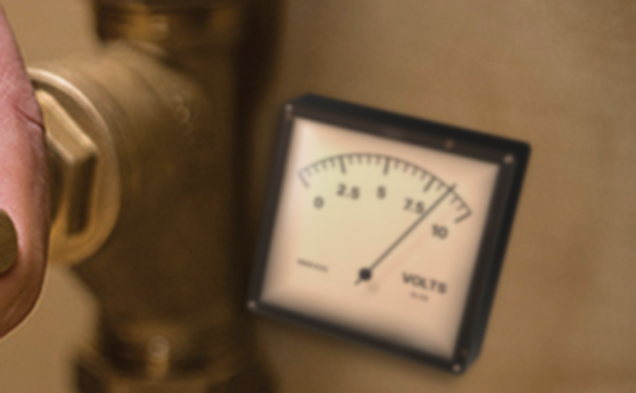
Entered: 8.5 V
